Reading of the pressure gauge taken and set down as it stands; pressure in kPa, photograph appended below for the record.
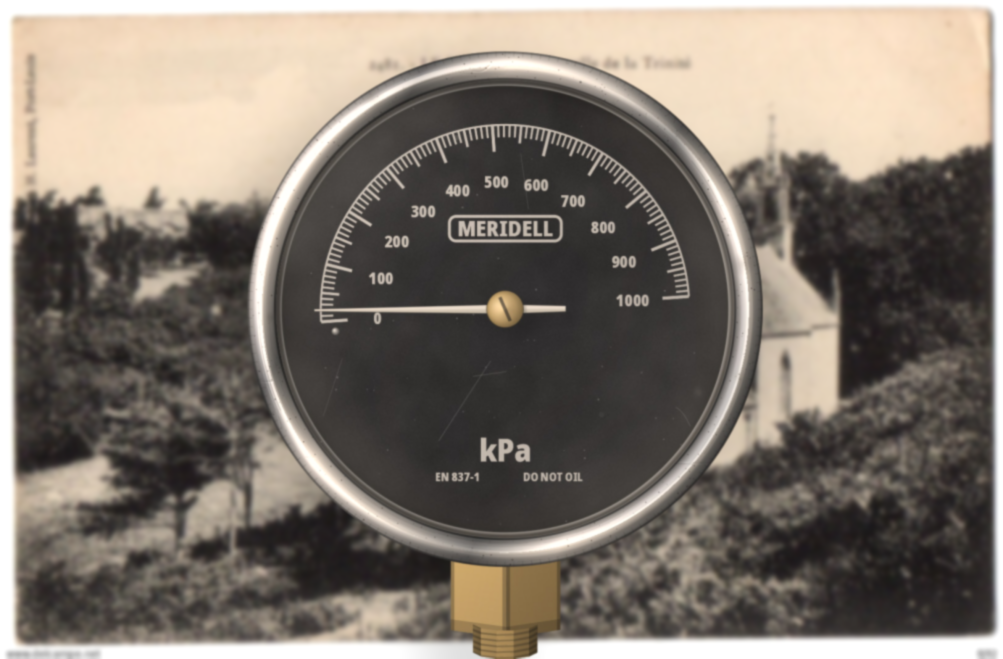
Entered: 20 kPa
